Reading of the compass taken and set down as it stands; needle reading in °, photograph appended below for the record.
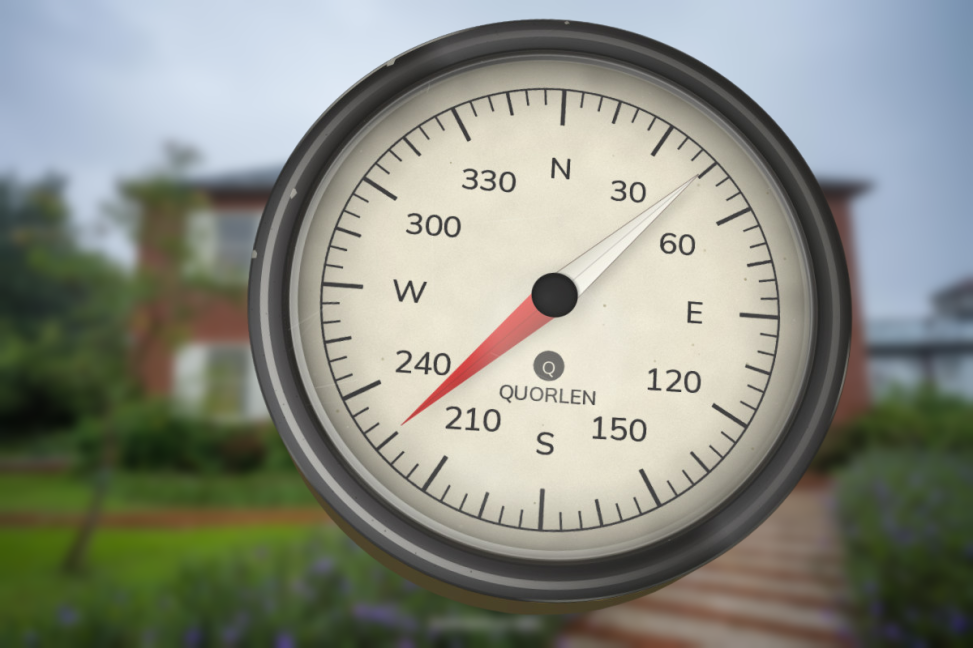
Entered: 225 °
